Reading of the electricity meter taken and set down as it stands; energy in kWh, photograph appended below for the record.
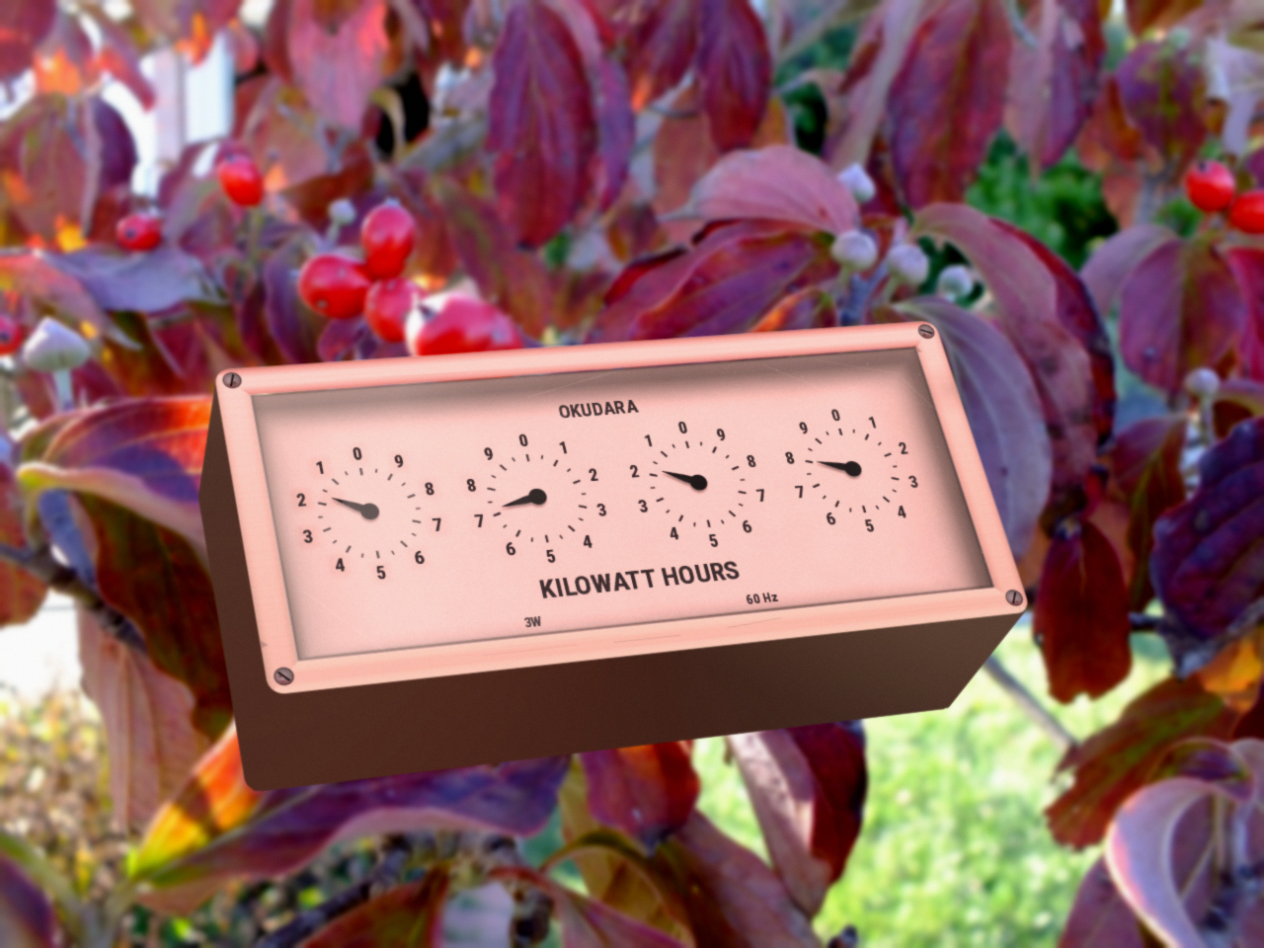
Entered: 1718 kWh
